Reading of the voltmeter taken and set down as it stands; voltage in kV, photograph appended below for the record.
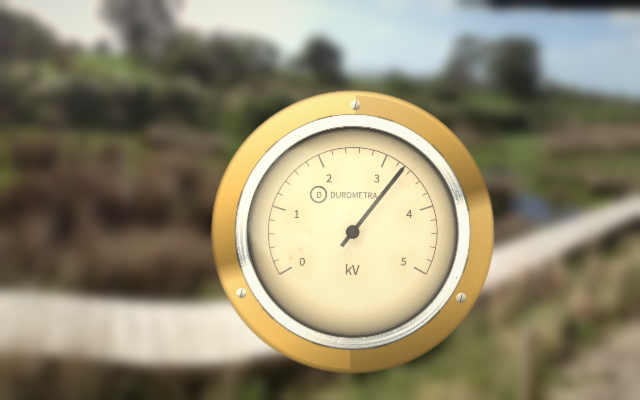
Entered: 3.3 kV
